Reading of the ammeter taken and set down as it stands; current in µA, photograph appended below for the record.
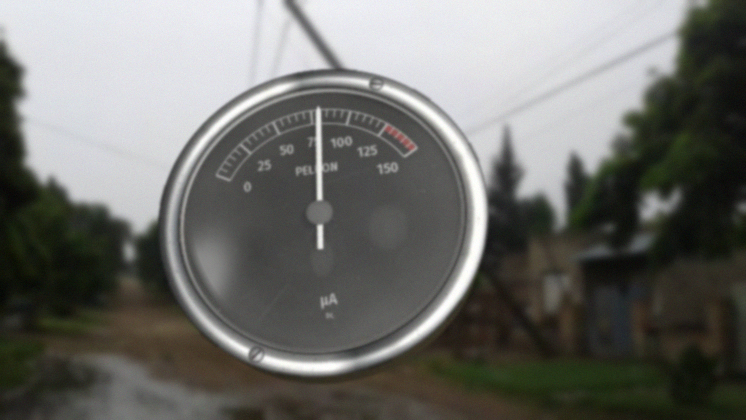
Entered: 80 µA
